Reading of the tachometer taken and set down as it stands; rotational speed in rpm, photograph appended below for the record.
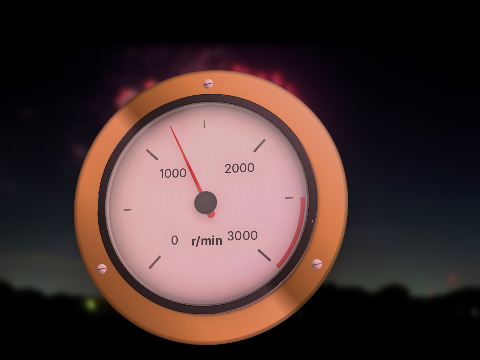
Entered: 1250 rpm
